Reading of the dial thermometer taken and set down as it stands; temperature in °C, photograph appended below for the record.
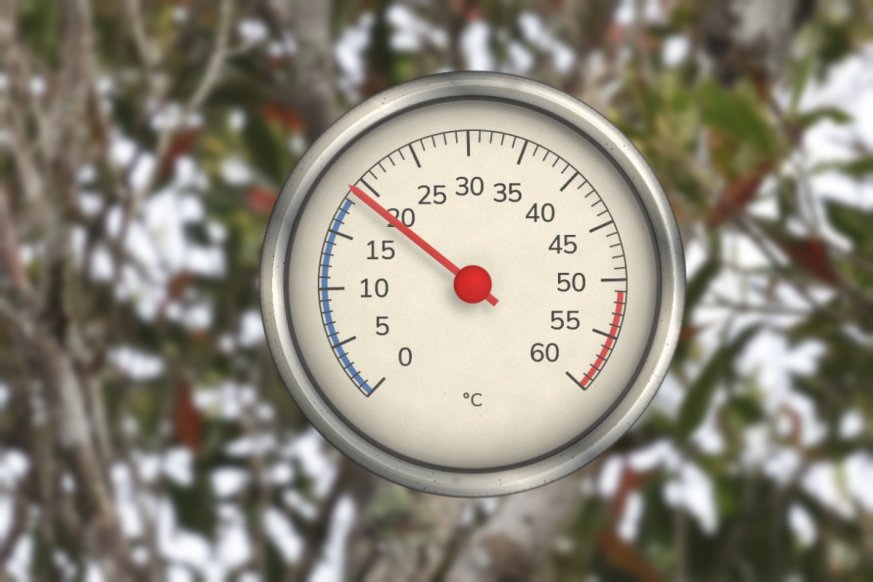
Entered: 19 °C
